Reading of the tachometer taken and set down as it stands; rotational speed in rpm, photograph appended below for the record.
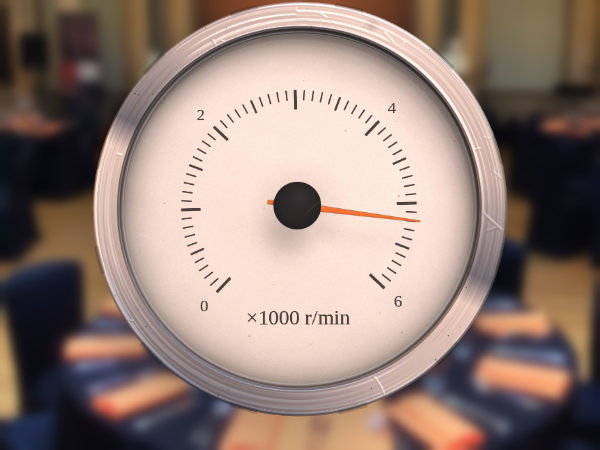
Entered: 5200 rpm
